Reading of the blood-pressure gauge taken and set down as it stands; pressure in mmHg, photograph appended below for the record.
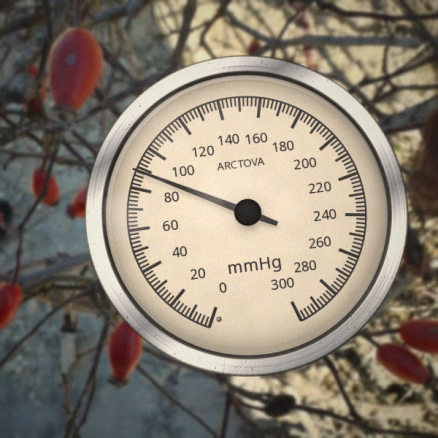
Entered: 88 mmHg
